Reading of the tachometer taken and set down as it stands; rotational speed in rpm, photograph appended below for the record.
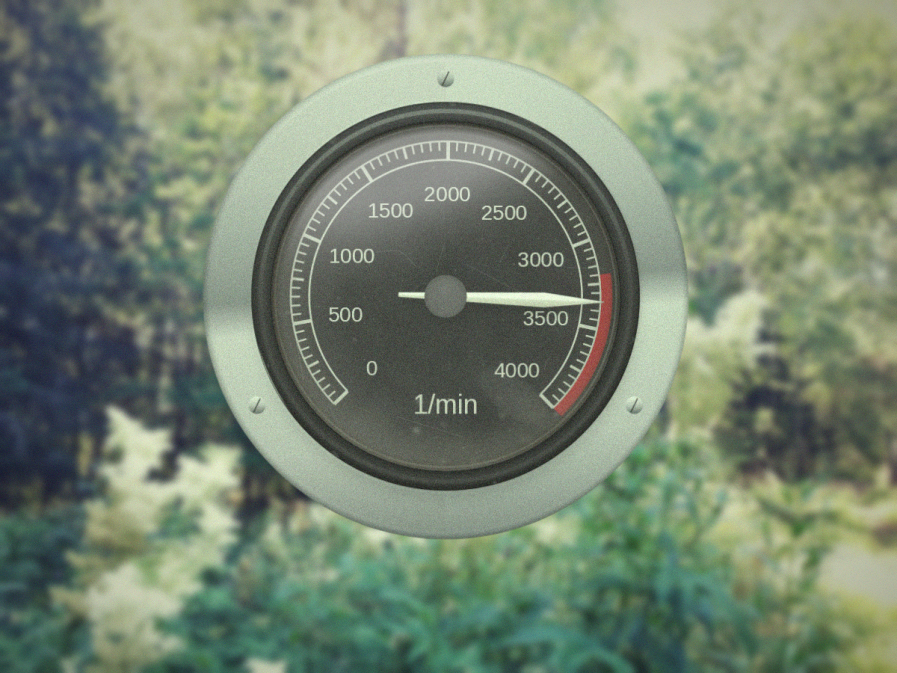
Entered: 3350 rpm
